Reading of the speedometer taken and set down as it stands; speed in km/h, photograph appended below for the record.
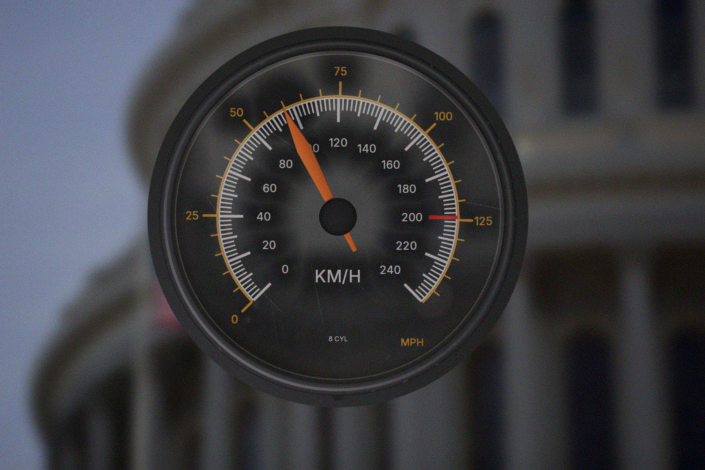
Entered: 96 km/h
